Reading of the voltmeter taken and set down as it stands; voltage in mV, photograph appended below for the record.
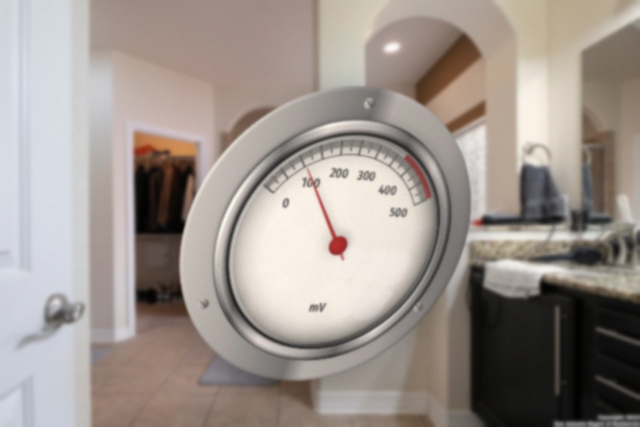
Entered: 100 mV
